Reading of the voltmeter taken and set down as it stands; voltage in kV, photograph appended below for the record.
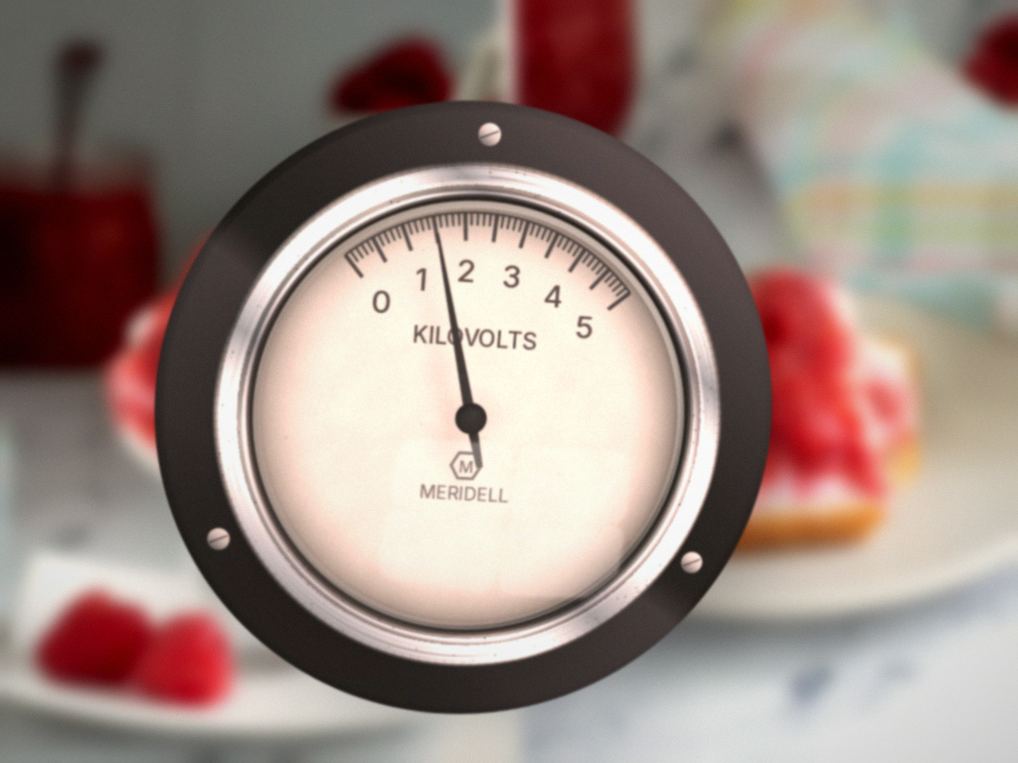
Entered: 1.5 kV
